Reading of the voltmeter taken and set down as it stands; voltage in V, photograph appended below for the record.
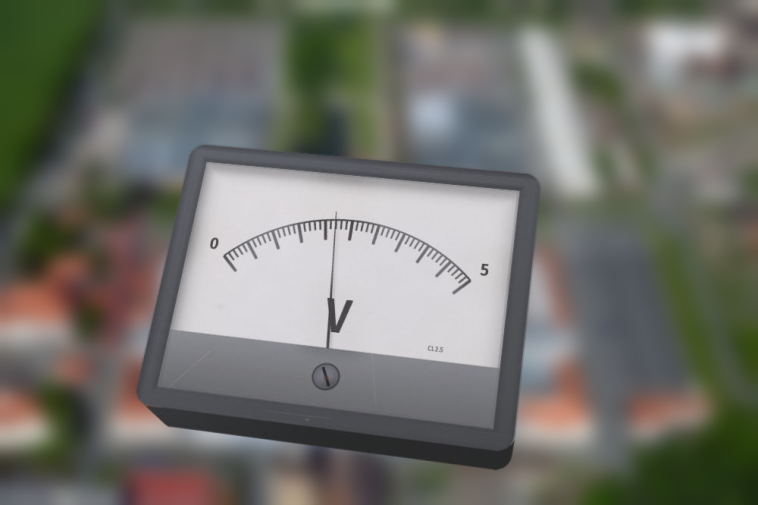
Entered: 2.2 V
